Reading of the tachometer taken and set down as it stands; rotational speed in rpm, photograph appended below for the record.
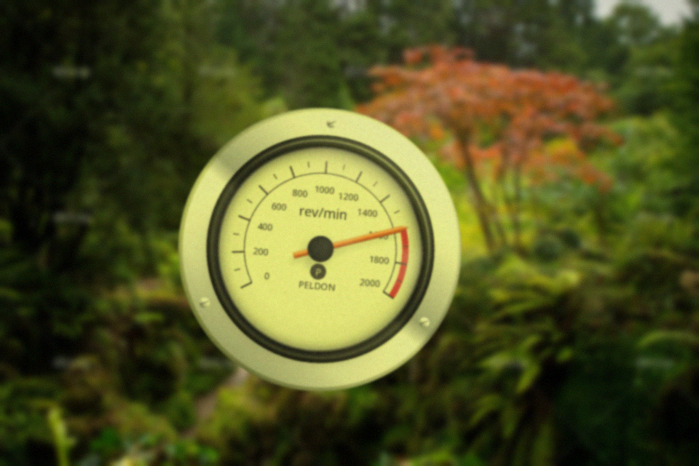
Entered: 1600 rpm
